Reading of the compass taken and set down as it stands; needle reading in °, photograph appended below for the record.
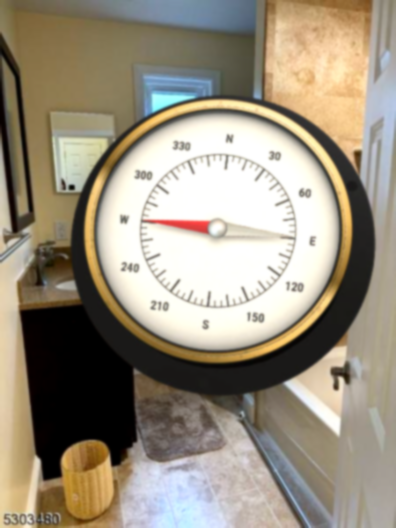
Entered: 270 °
